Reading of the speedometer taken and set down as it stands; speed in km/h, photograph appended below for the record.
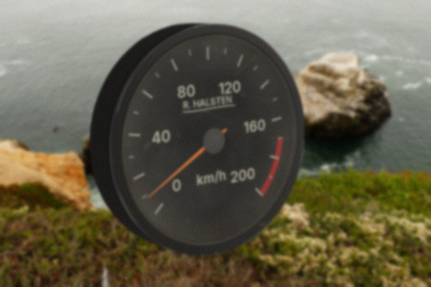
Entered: 10 km/h
